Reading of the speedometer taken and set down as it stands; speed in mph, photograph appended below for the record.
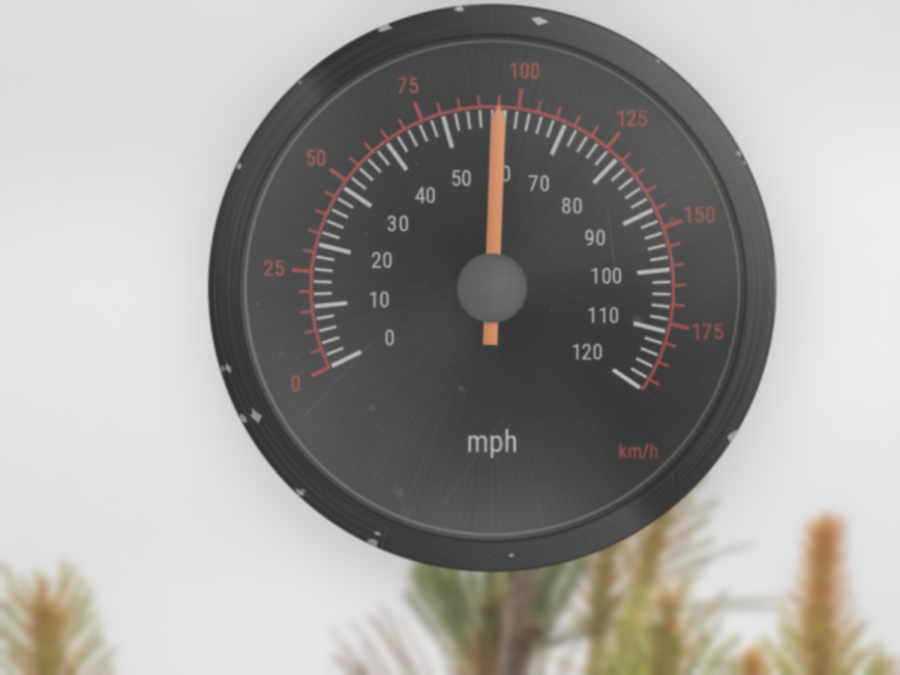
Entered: 59 mph
